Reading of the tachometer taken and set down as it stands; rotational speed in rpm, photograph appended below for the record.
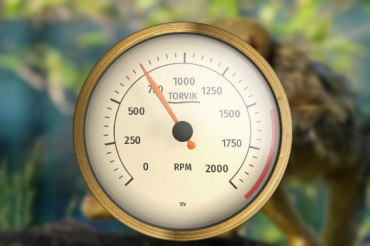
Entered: 750 rpm
